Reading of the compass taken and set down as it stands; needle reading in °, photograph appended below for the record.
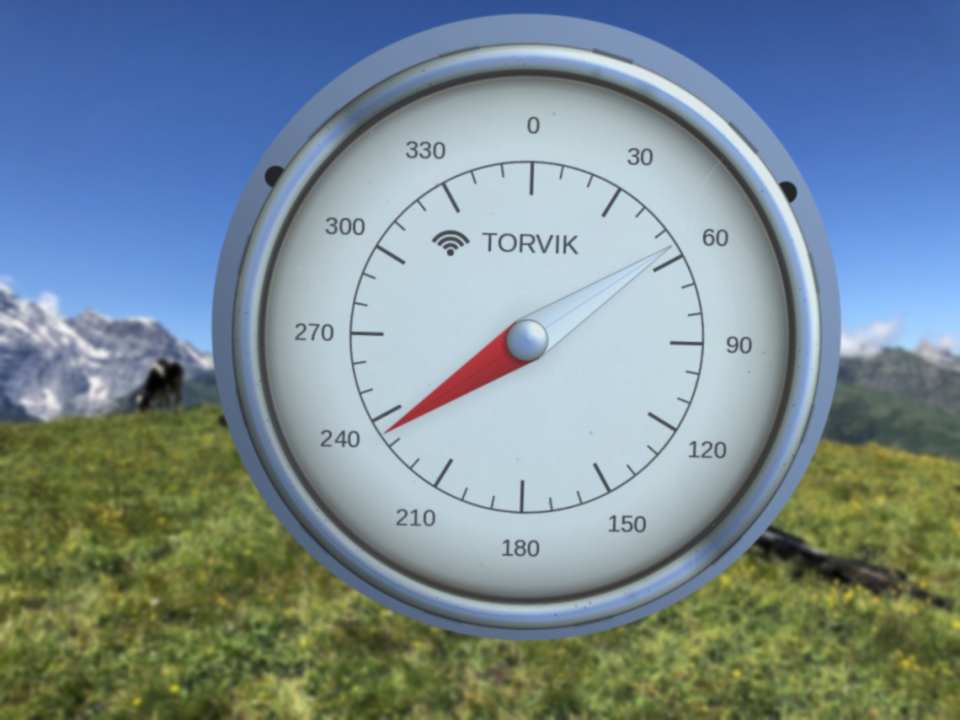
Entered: 235 °
